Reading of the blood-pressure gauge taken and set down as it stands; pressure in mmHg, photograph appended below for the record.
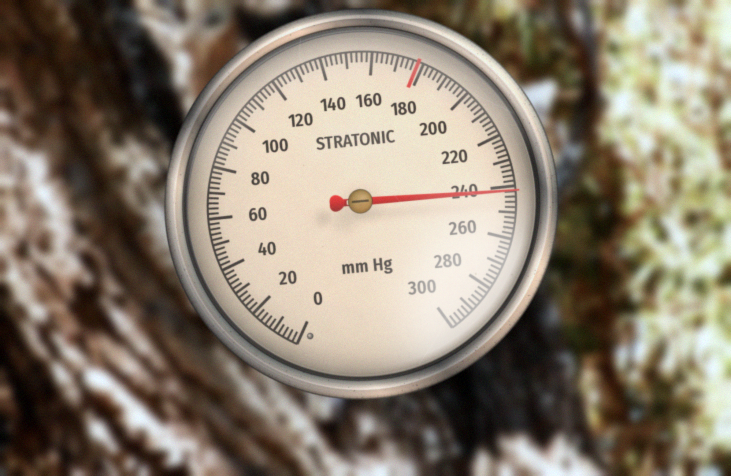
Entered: 242 mmHg
